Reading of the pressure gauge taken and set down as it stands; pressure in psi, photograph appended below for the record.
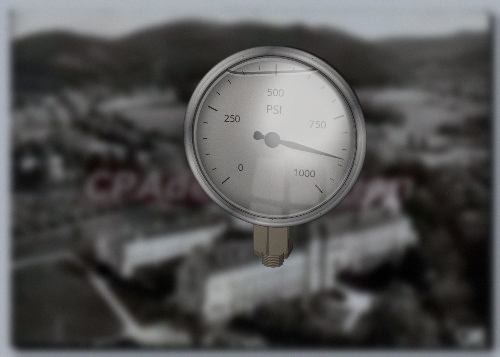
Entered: 875 psi
